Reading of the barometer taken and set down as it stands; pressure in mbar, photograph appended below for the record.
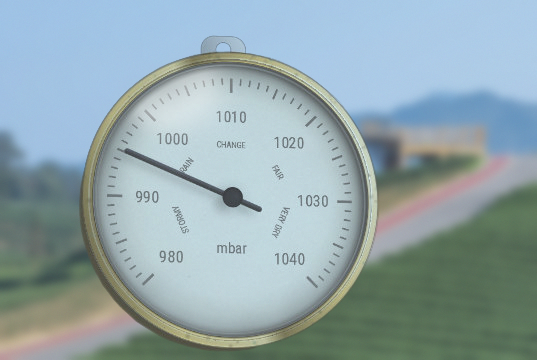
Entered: 995 mbar
